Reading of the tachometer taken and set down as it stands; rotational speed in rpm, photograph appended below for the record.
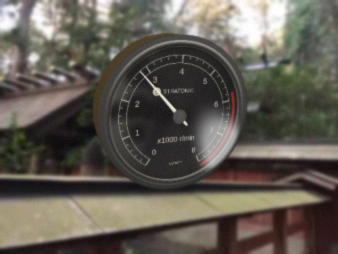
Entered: 2800 rpm
